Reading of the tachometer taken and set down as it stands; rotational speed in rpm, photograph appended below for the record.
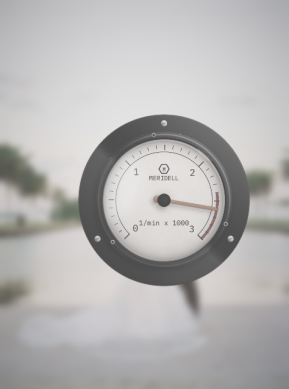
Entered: 2600 rpm
